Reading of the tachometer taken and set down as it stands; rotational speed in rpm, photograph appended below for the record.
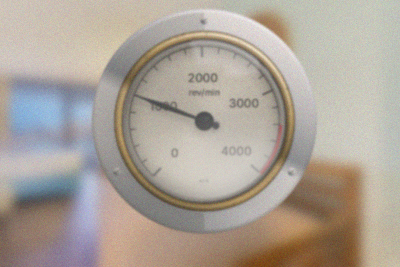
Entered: 1000 rpm
